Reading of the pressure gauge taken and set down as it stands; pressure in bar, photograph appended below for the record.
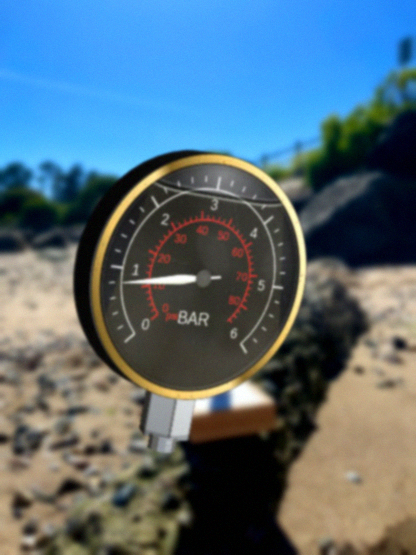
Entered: 0.8 bar
